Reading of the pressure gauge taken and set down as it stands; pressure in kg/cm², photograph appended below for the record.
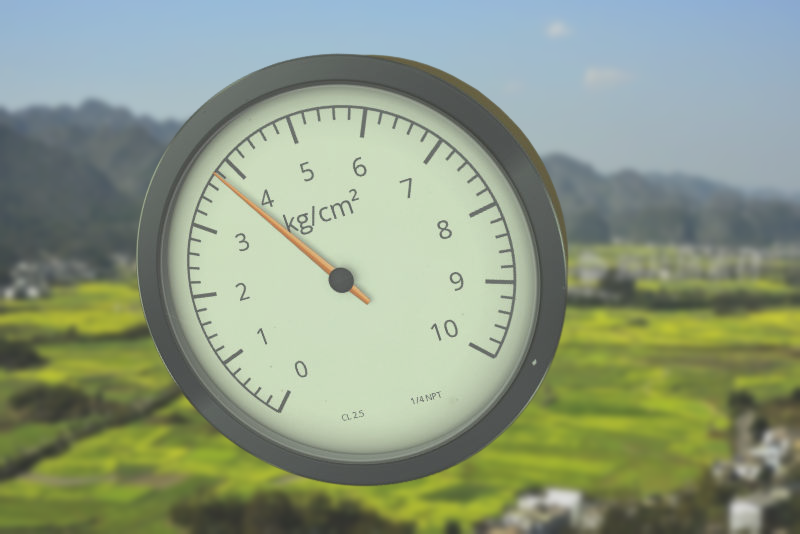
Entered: 3.8 kg/cm²
